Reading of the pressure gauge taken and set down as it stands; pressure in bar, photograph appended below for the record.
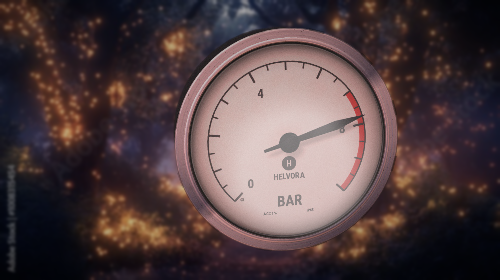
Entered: 7.75 bar
